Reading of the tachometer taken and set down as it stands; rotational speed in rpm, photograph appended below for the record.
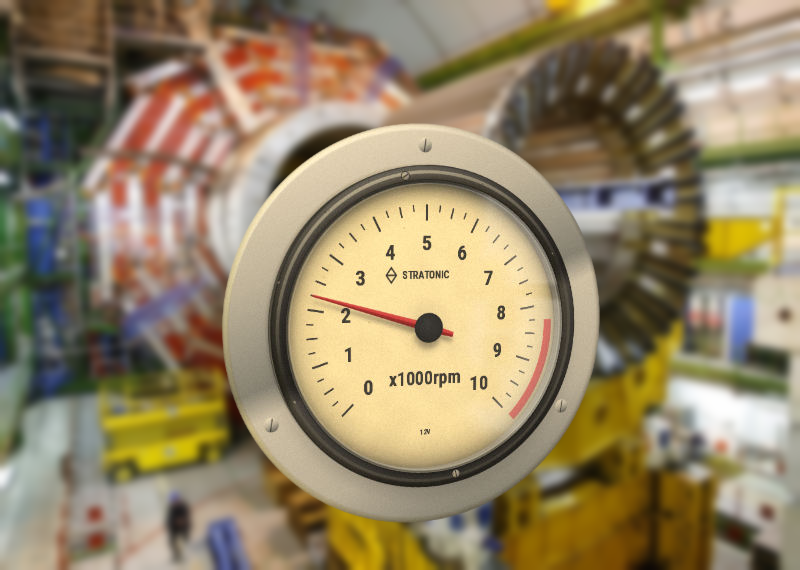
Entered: 2250 rpm
